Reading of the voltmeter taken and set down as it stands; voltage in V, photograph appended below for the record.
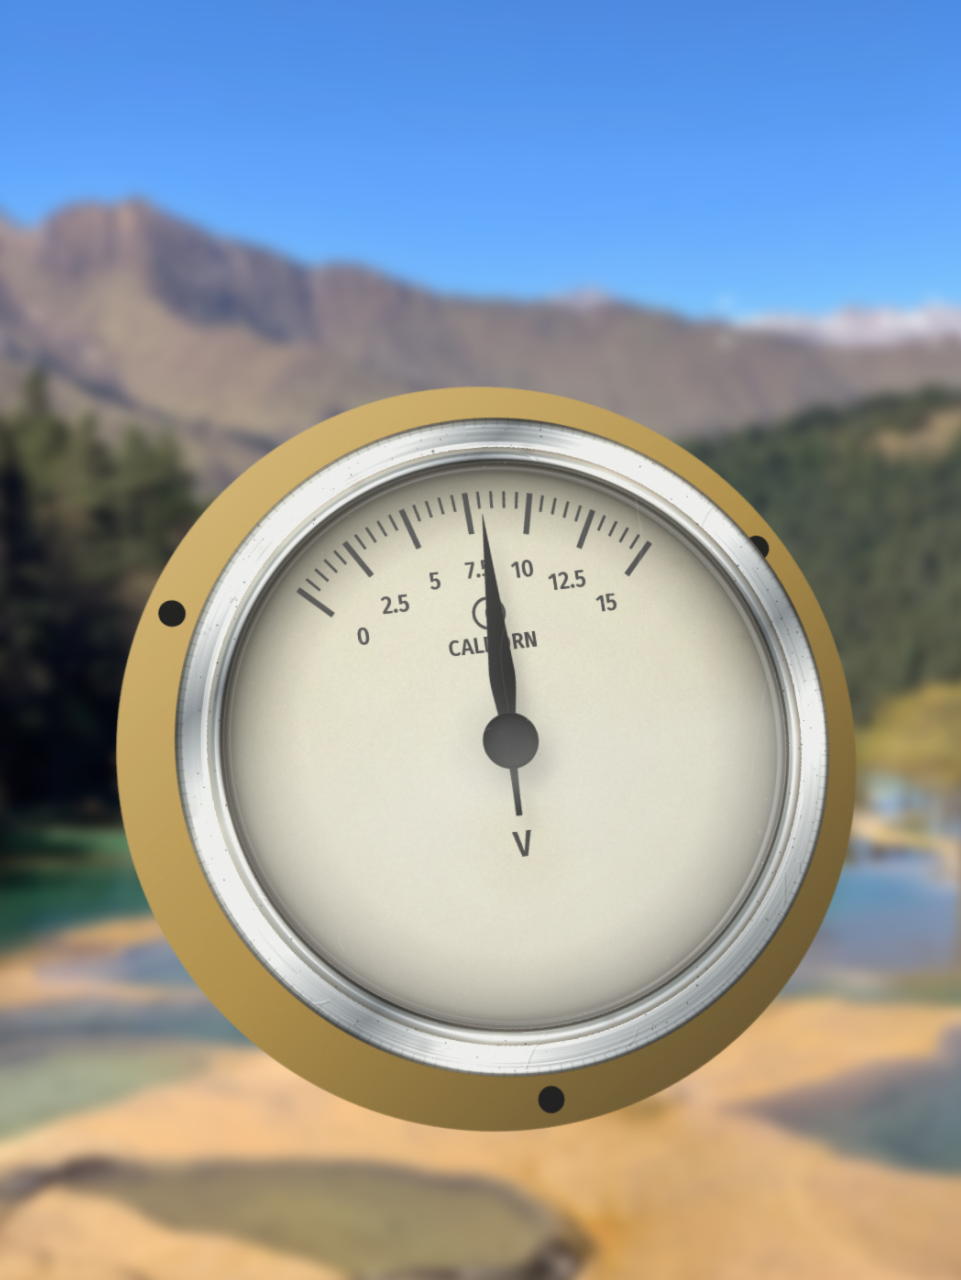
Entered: 8 V
